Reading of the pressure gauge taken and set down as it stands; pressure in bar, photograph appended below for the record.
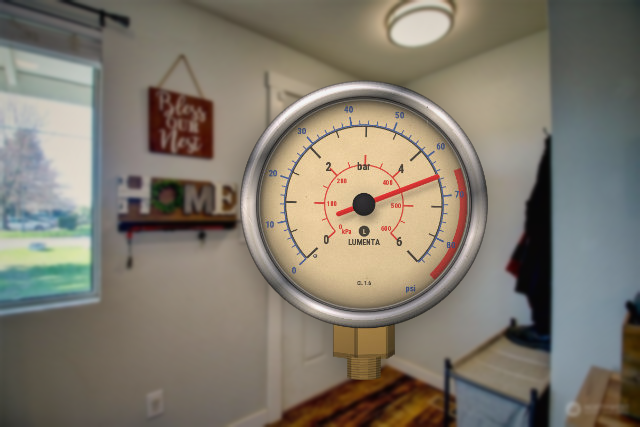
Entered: 4.5 bar
